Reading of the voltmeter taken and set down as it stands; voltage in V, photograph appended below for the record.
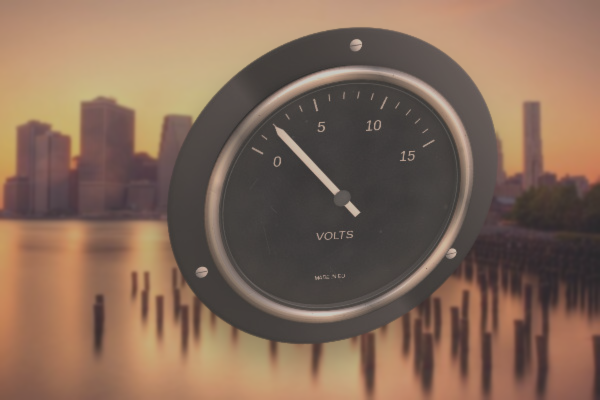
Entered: 2 V
